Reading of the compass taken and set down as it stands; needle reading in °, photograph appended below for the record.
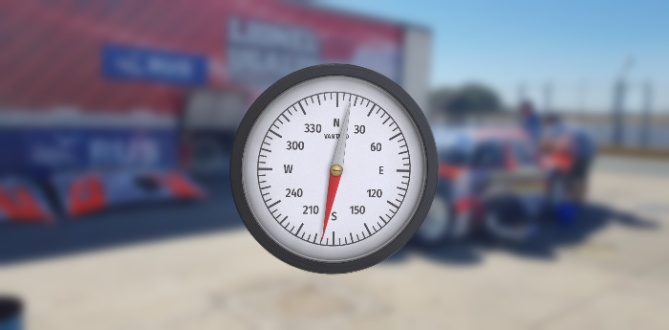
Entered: 190 °
